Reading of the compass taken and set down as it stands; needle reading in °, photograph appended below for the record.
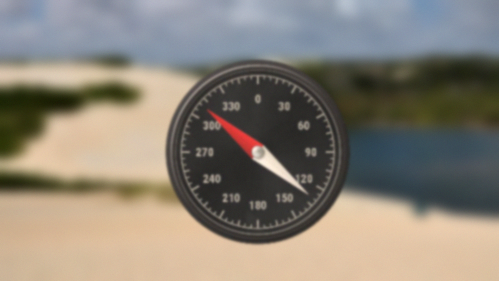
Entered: 310 °
